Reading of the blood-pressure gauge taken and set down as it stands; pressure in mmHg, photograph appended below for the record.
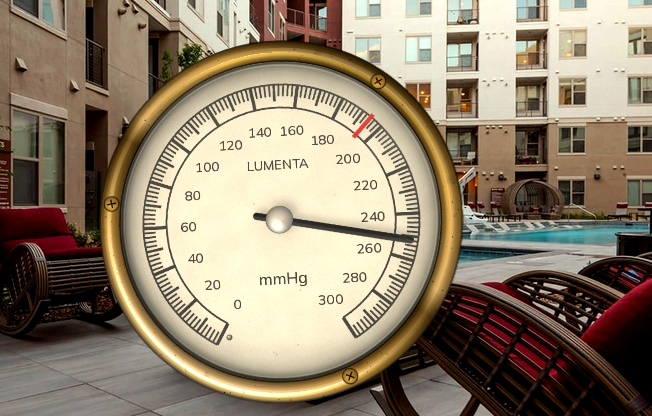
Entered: 252 mmHg
